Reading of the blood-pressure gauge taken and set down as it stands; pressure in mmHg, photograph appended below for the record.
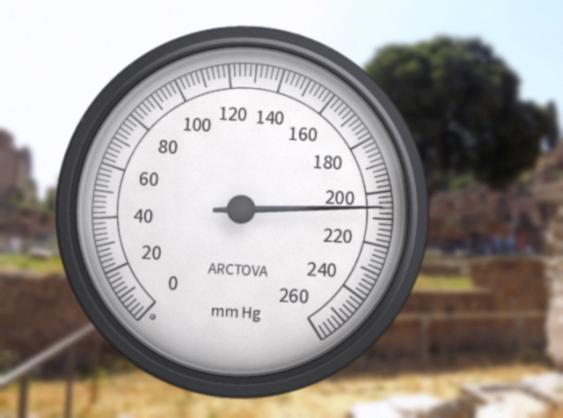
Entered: 206 mmHg
